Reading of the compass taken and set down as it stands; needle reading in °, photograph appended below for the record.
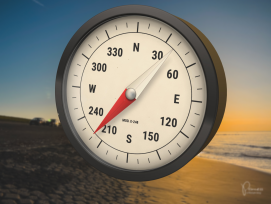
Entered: 220 °
